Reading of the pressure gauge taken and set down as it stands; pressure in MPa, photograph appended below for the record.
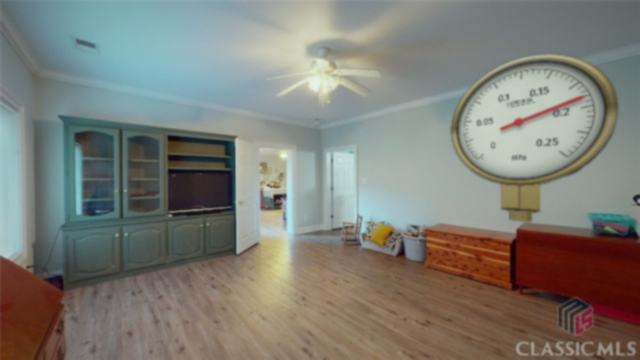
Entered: 0.19 MPa
